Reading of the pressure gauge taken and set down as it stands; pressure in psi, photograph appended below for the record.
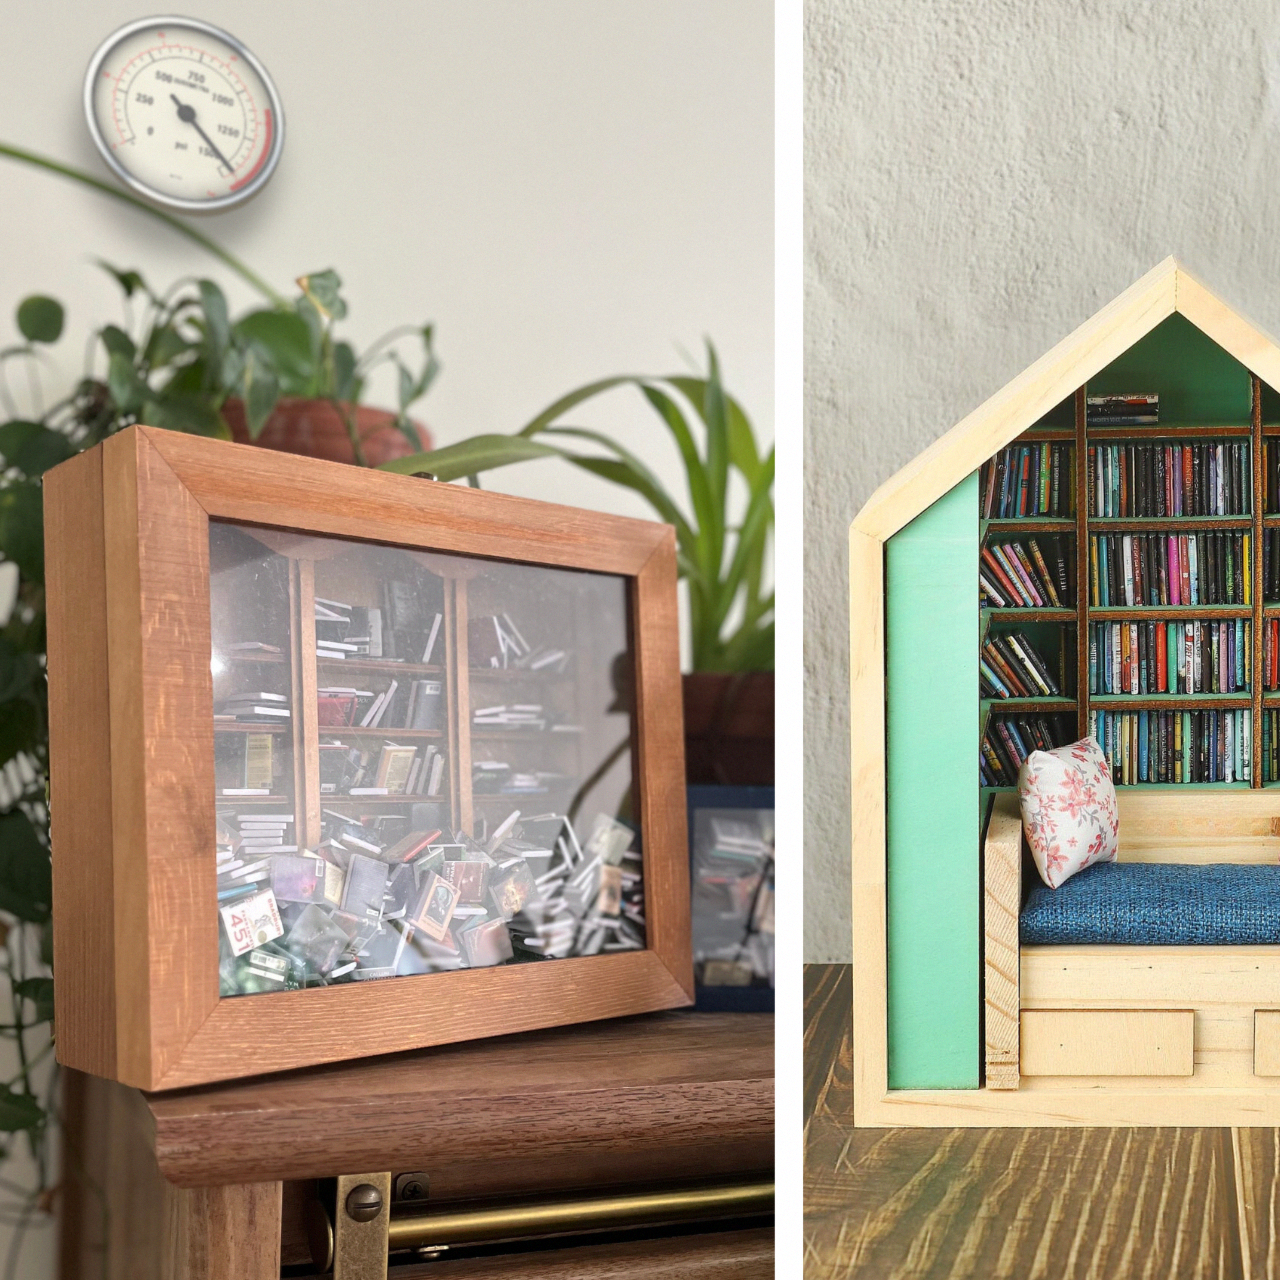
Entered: 1450 psi
